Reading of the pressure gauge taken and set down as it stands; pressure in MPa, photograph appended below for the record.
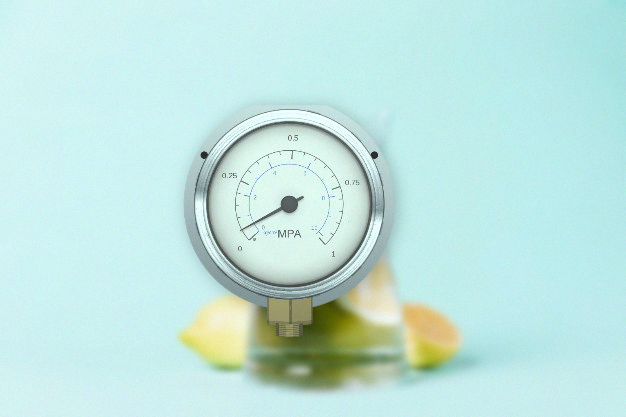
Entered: 0.05 MPa
